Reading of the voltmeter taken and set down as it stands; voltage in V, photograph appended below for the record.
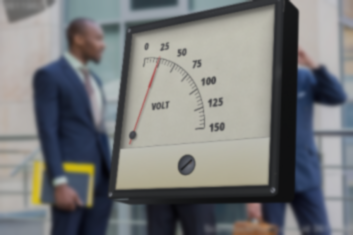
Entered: 25 V
